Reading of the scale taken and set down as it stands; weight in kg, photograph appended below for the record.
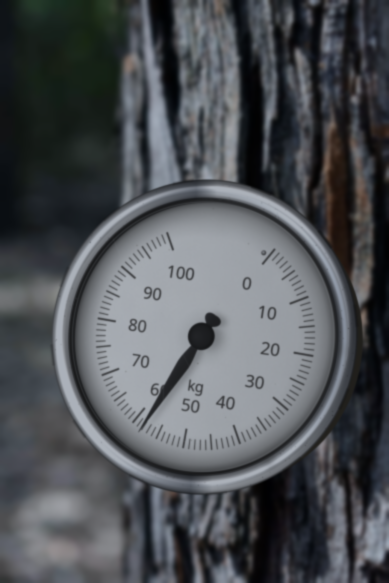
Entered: 58 kg
